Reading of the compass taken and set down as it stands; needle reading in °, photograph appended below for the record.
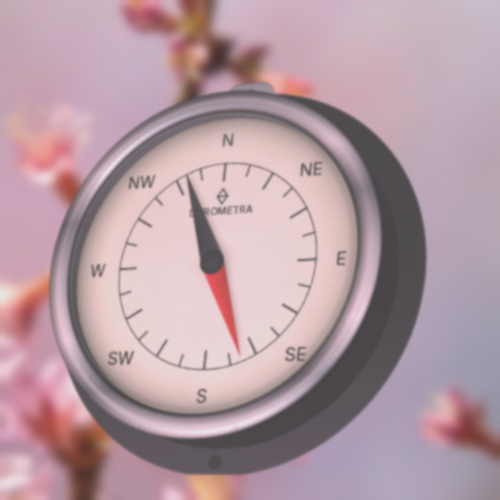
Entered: 157.5 °
